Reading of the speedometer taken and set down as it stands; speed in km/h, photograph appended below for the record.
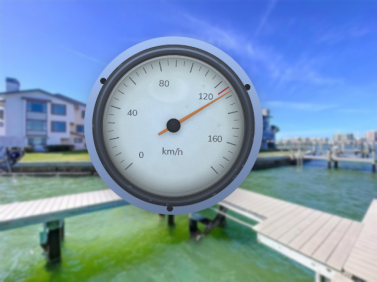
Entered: 127.5 km/h
